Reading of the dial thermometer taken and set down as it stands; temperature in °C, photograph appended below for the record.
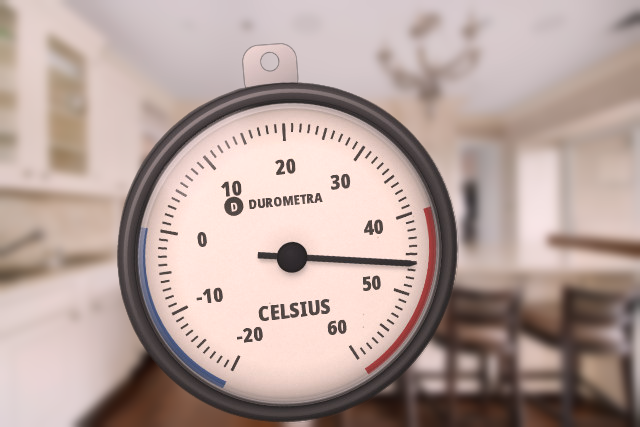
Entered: 46 °C
